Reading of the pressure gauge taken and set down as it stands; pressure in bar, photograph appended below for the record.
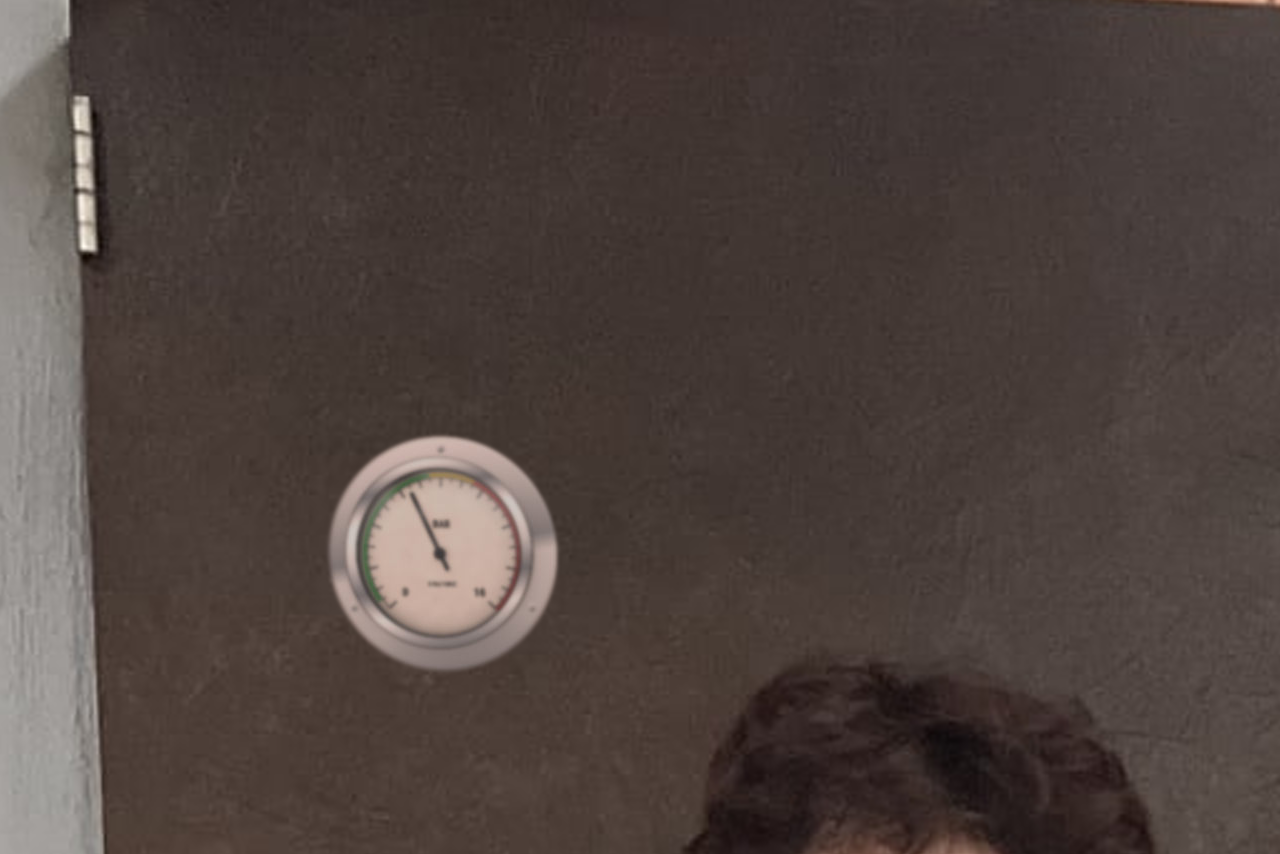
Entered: 6.5 bar
